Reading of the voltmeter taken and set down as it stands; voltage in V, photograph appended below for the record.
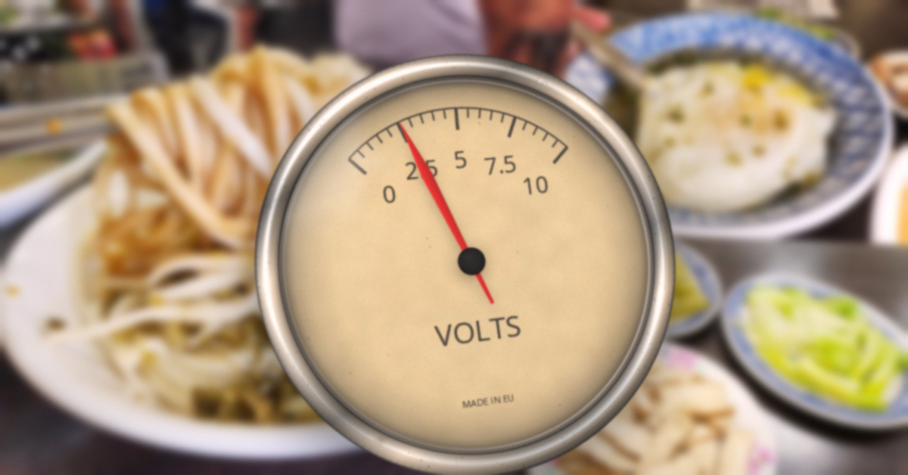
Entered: 2.5 V
